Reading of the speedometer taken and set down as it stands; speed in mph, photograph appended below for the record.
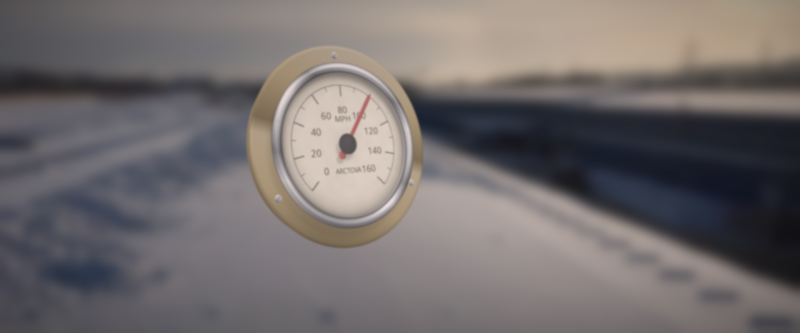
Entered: 100 mph
